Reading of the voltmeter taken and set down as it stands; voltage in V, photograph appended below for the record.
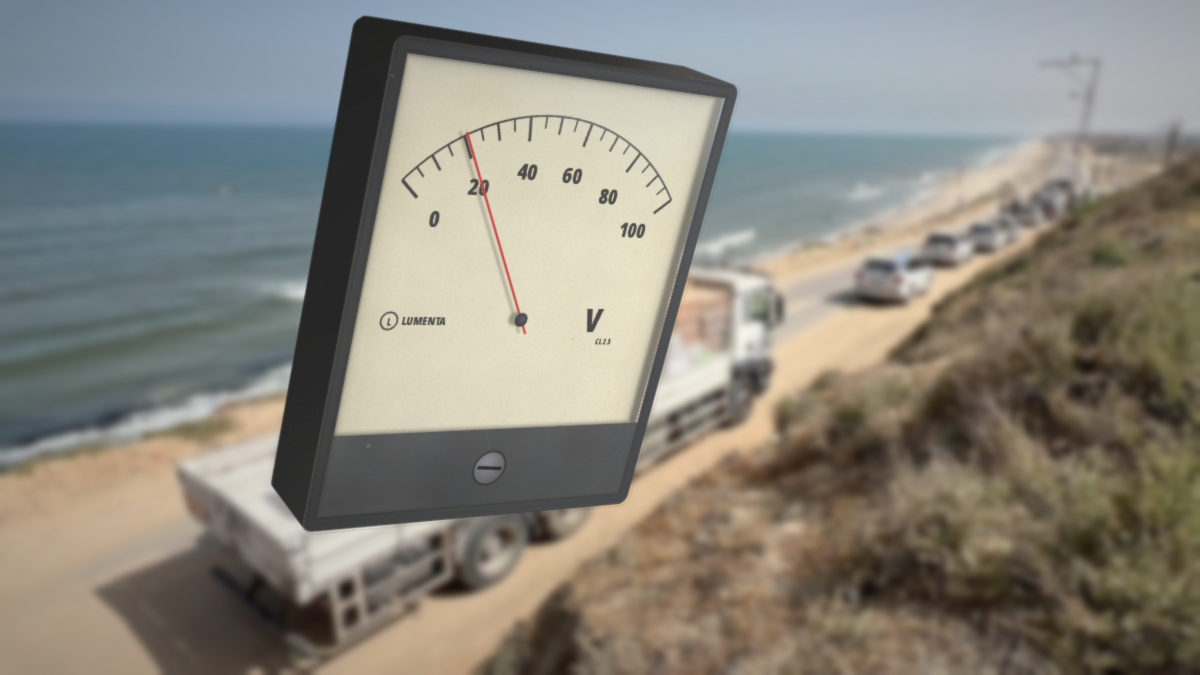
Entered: 20 V
